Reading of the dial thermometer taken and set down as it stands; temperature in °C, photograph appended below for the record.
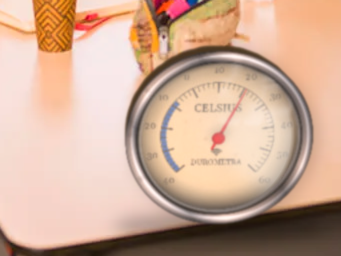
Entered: 20 °C
